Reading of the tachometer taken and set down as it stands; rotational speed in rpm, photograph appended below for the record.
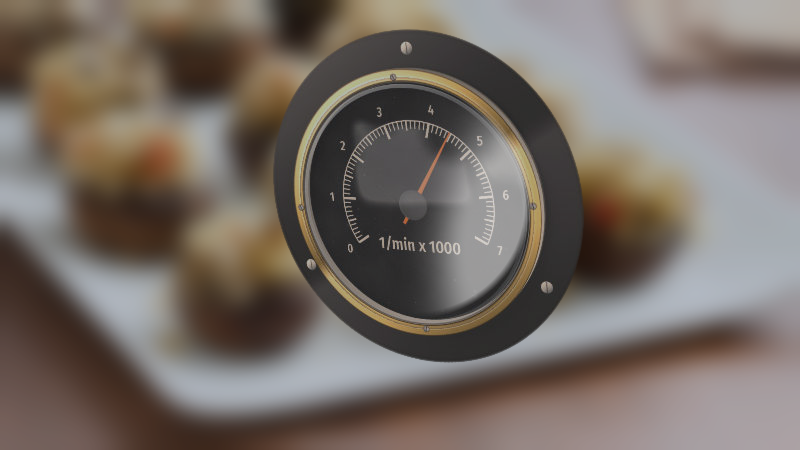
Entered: 4500 rpm
